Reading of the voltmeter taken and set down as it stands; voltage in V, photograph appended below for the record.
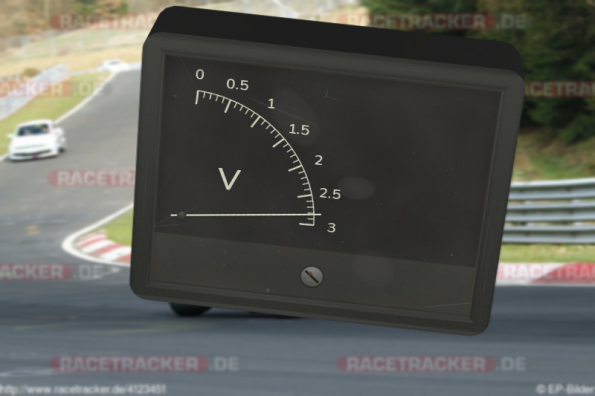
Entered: 2.8 V
